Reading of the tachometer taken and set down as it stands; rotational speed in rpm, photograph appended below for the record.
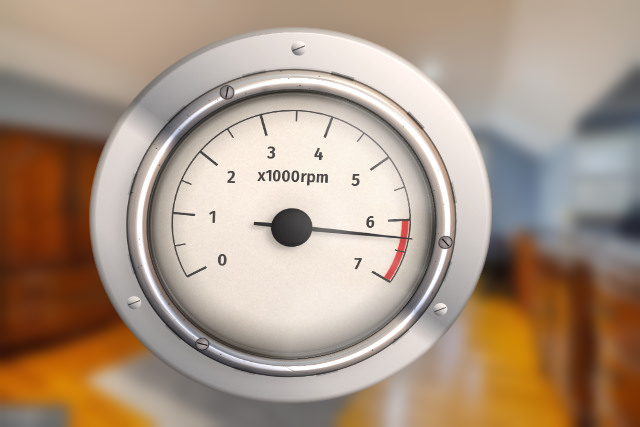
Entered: 6250 rpm
